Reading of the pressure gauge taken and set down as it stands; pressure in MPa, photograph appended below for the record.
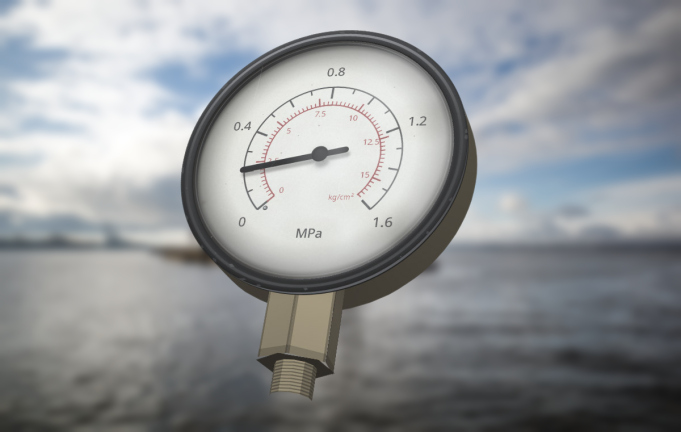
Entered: 0.2 MPa
